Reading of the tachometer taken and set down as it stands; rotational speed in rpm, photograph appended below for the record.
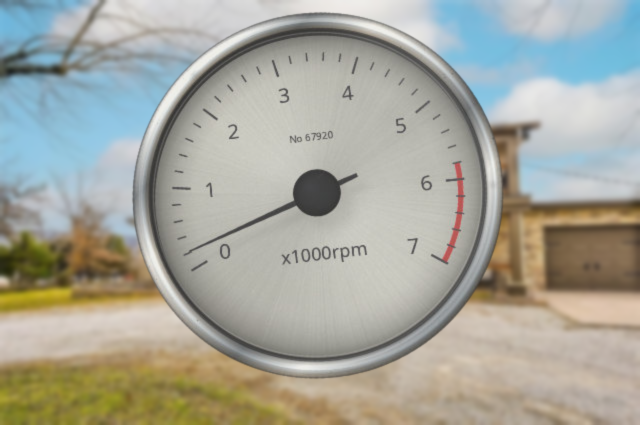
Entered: 200 rpm
